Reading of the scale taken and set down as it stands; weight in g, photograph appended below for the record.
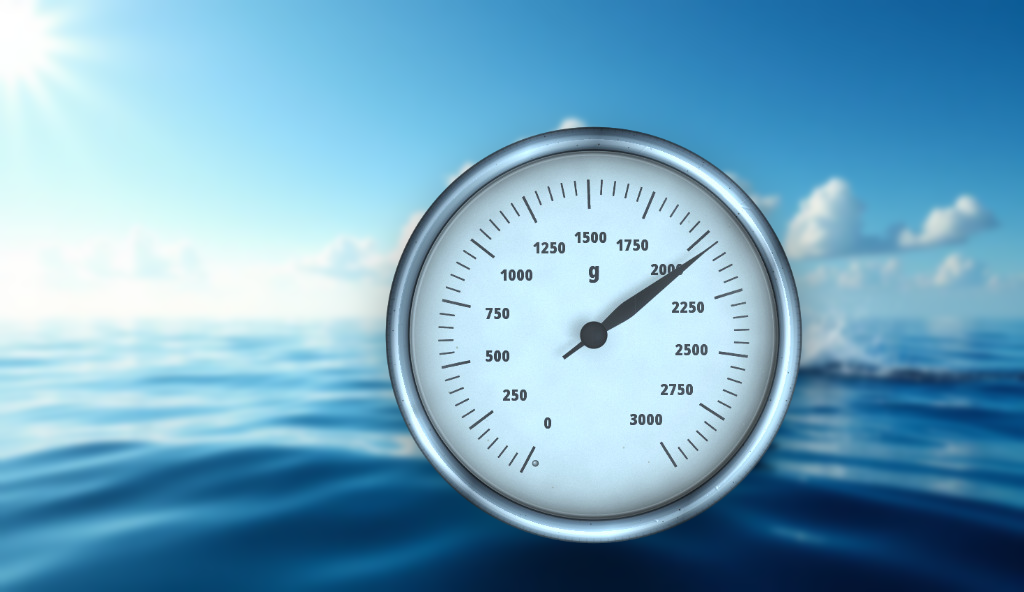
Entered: 2050 g
